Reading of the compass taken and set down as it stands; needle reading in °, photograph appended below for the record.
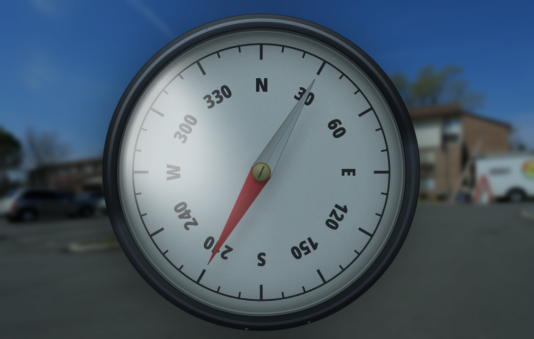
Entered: 210 °
